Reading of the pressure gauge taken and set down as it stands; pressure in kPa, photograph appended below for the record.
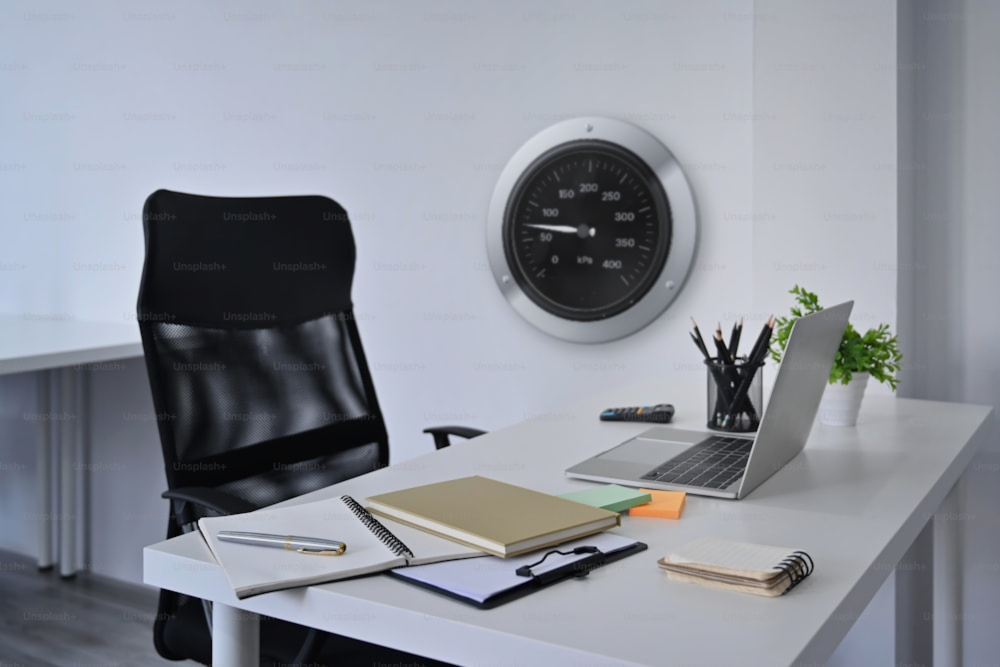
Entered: 70 kPa
